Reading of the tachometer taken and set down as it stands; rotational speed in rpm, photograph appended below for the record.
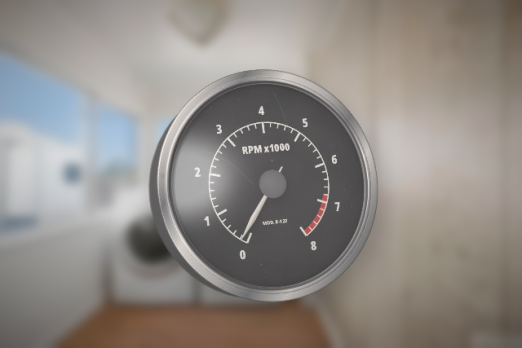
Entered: 200 rpm
